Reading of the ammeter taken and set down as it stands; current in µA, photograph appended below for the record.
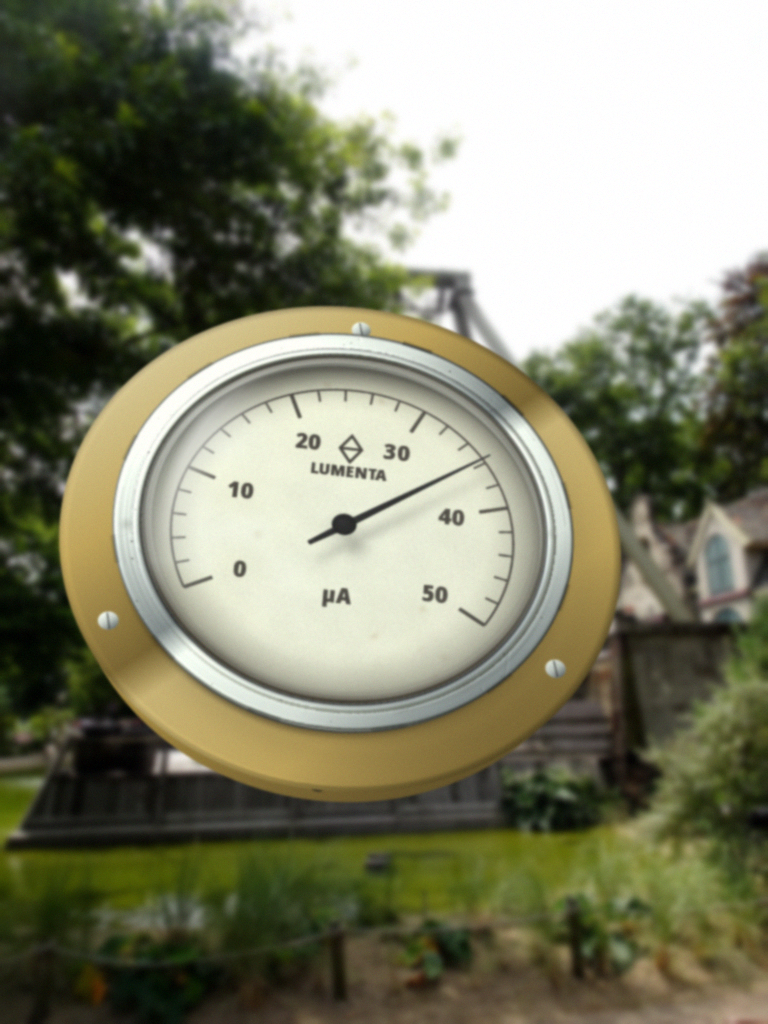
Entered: 36 µA
